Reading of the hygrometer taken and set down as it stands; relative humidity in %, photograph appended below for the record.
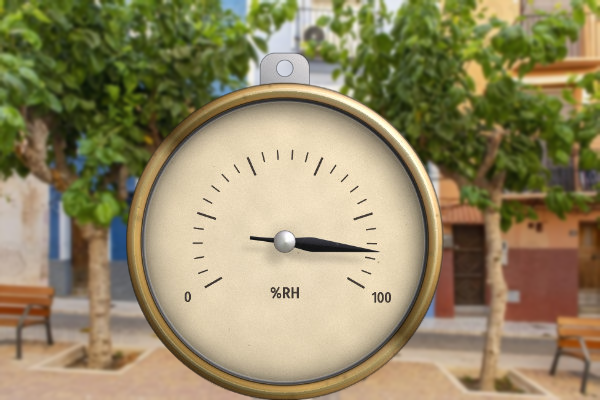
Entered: 90 %
